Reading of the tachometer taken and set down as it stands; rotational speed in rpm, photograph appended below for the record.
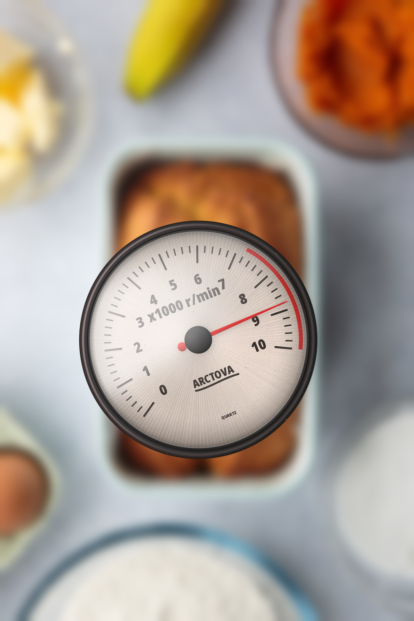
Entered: 8800 rpm
